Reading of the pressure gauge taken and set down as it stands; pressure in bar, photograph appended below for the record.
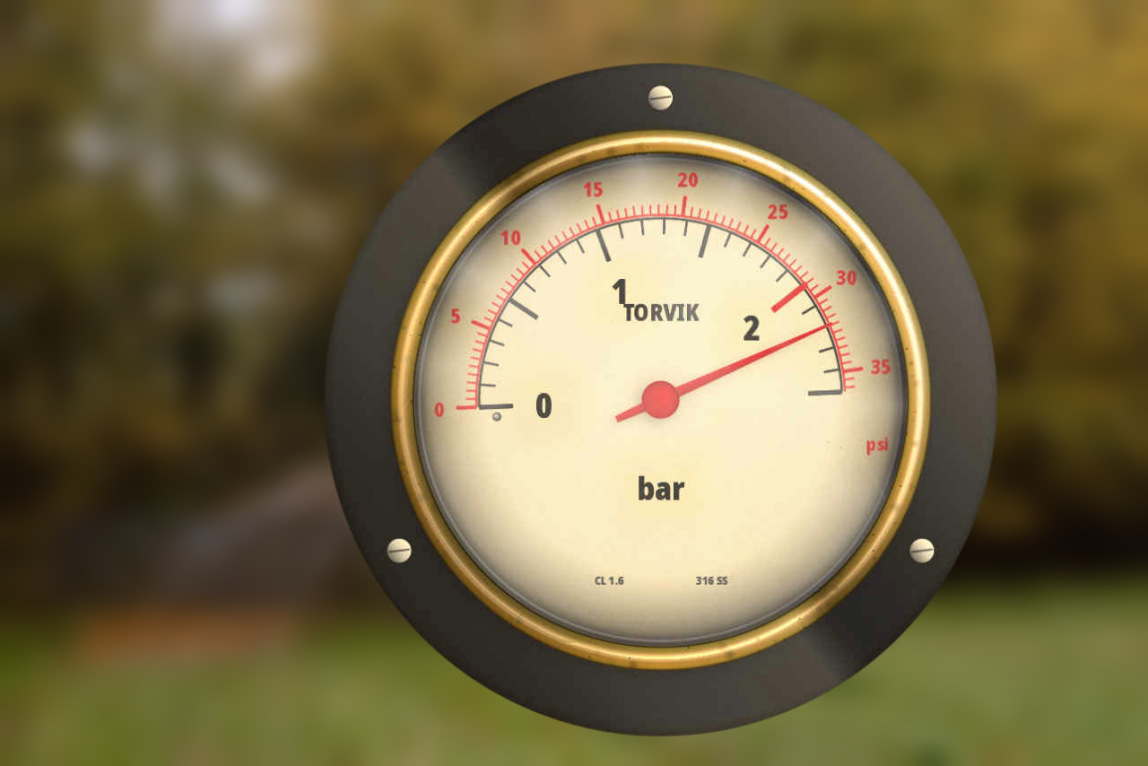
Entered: 2.2 bar
